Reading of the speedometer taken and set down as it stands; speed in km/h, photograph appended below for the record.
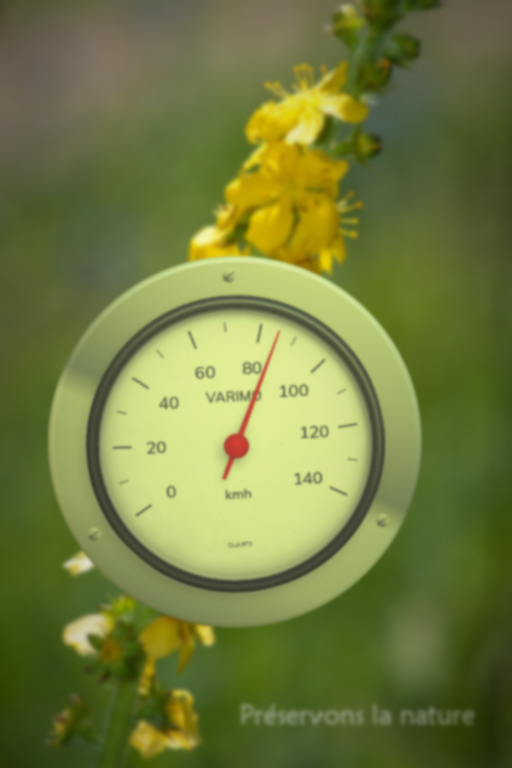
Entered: 85 km/h
